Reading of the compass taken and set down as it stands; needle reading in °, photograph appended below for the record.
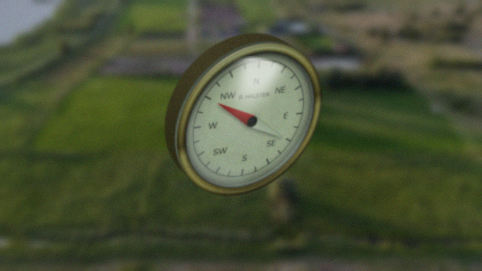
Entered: 300 °
